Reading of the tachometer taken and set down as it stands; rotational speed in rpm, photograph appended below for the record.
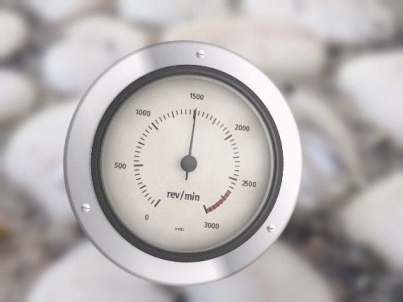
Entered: 1500 rpm
